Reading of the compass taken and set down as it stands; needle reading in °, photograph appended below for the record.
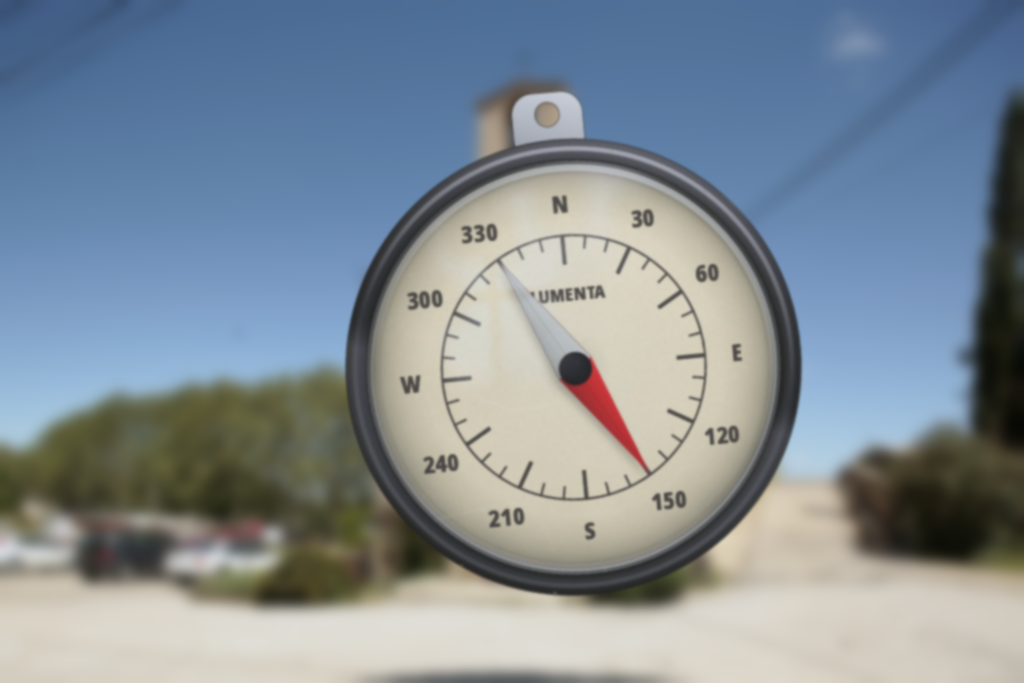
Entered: 150 °
